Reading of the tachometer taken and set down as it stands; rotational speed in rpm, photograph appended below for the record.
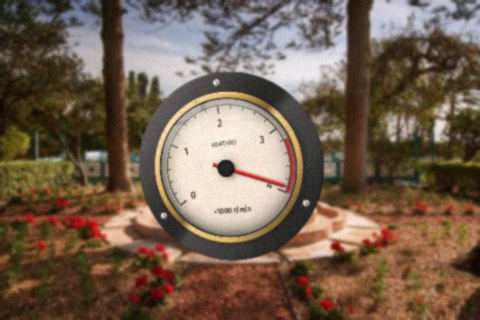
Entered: 3900 rpm
